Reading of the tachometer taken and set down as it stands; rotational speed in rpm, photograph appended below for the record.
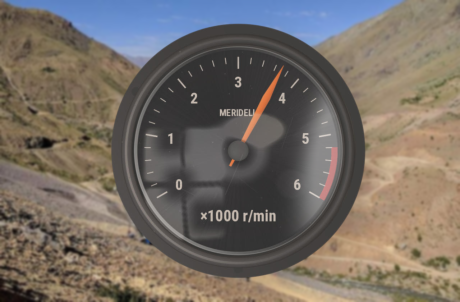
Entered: 3700 rpm
